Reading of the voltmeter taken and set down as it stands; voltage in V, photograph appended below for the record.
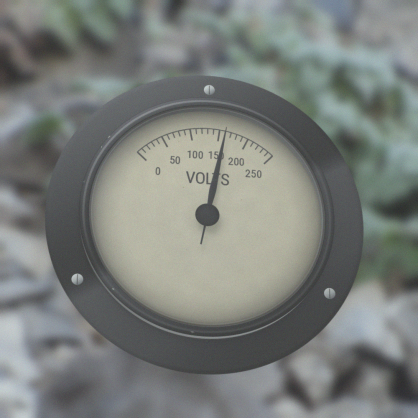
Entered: 160 V
